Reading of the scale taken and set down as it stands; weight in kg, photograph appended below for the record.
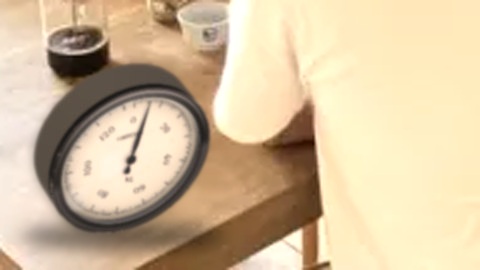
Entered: 5 kg
